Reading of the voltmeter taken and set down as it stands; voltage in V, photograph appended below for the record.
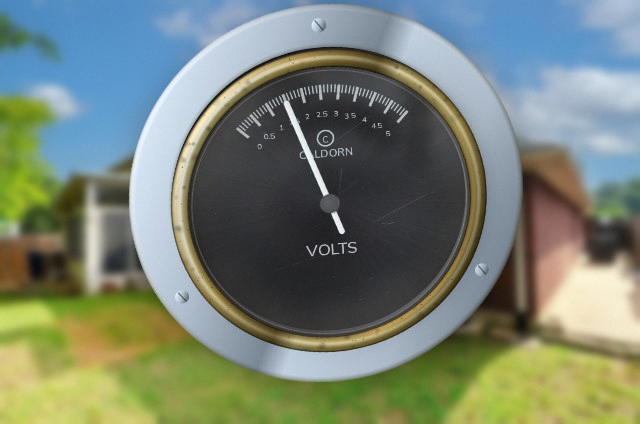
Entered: 1.5 V
